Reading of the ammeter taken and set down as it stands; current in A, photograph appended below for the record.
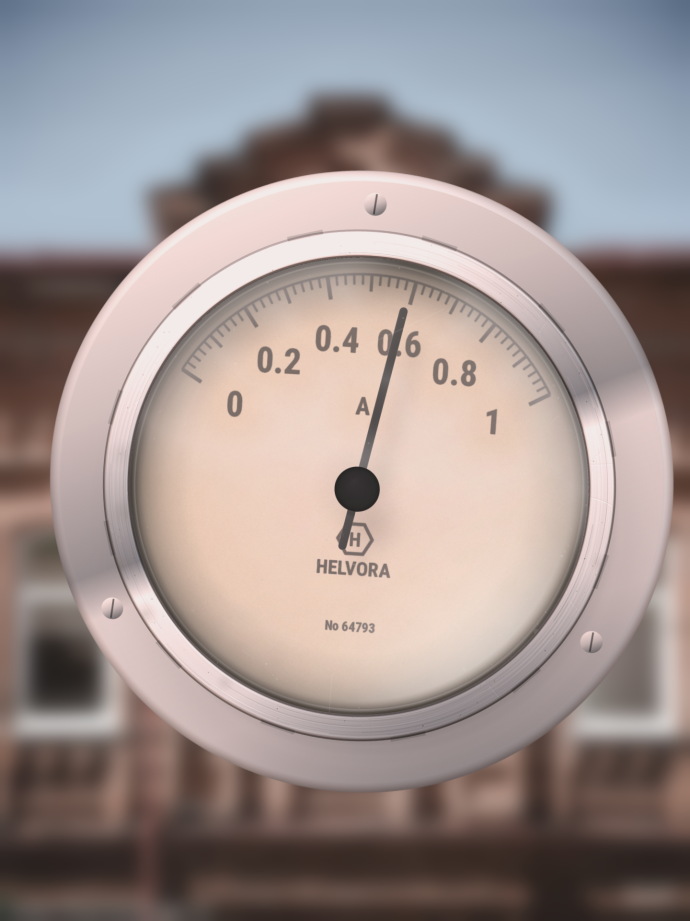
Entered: 0.59 A
